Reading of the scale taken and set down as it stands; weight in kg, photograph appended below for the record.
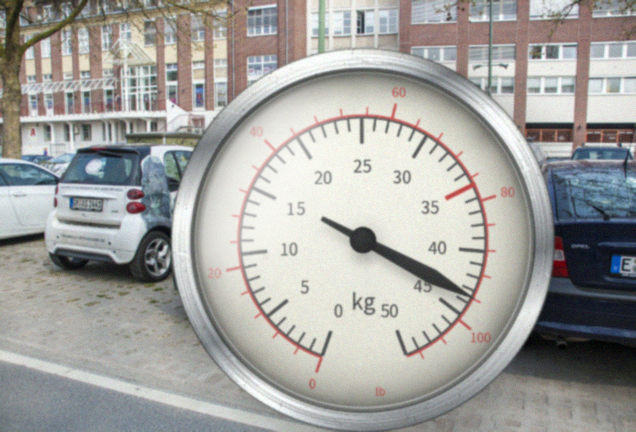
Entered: 43.5 kg
